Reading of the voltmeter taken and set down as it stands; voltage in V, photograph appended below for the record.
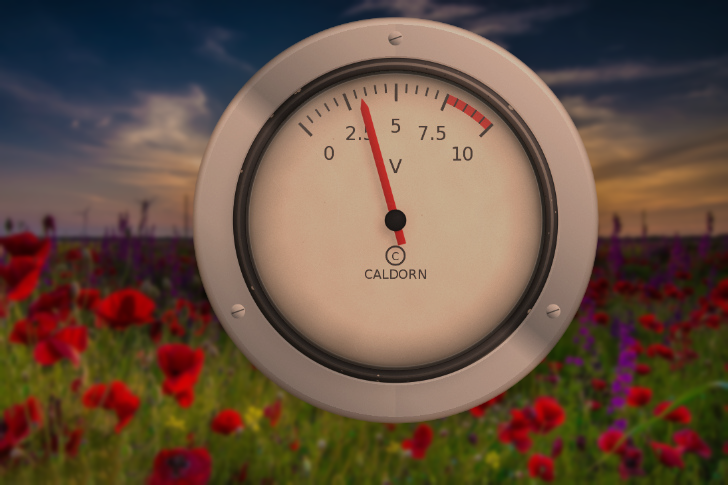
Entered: 3.25 V
